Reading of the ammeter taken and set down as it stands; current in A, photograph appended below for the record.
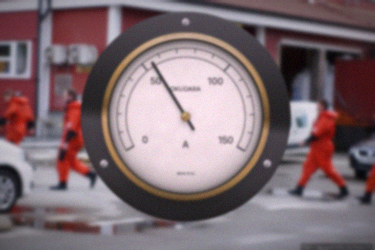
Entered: 55 A
